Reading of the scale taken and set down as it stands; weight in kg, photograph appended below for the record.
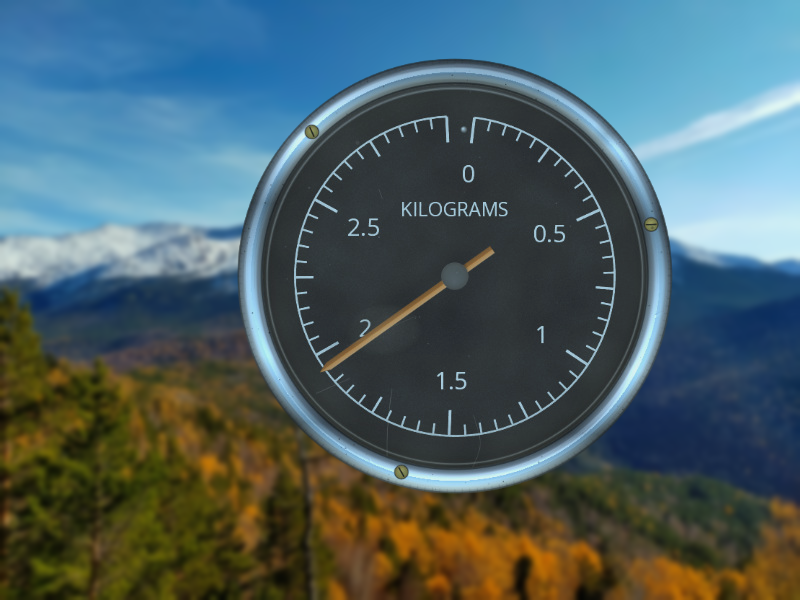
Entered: 1.95 kg
